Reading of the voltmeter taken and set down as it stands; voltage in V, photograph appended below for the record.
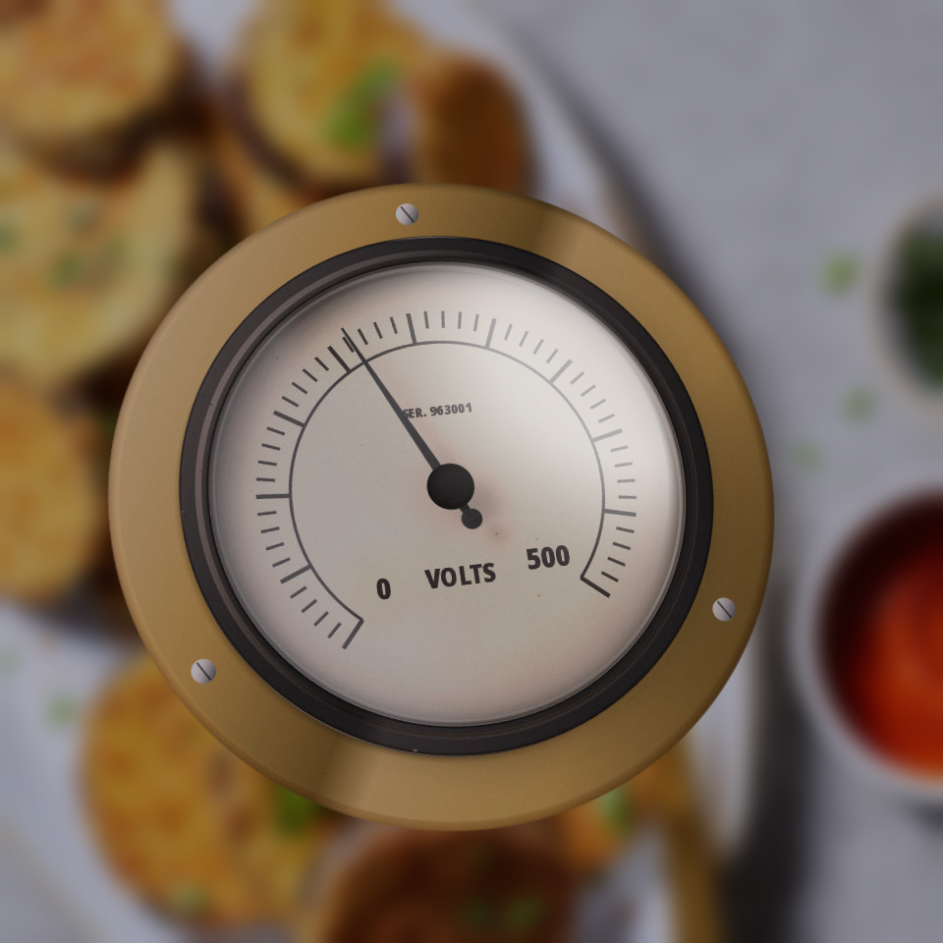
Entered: 210 V
